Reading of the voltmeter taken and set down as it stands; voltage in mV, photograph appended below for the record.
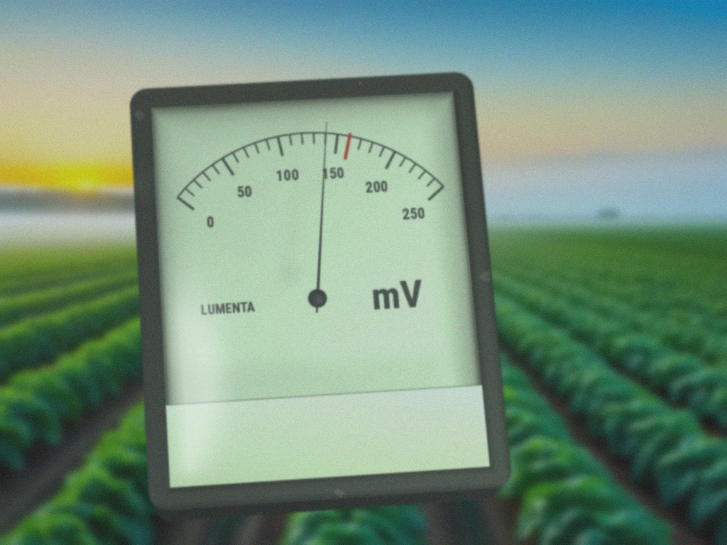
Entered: 140 mV
